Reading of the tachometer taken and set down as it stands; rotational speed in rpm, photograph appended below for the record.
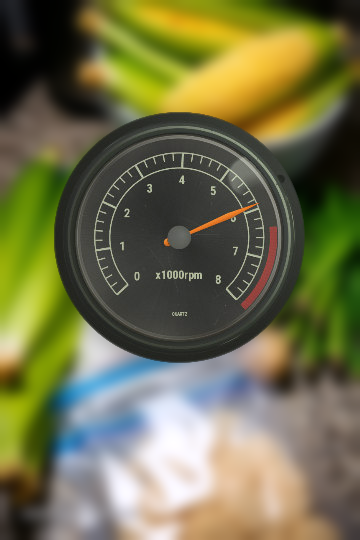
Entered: 5900 rpm
